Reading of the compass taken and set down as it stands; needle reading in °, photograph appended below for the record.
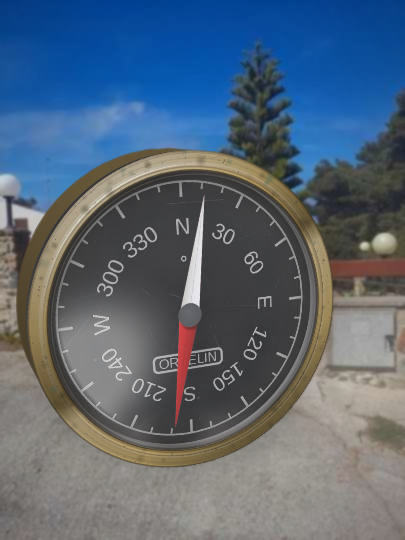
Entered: 190 °
